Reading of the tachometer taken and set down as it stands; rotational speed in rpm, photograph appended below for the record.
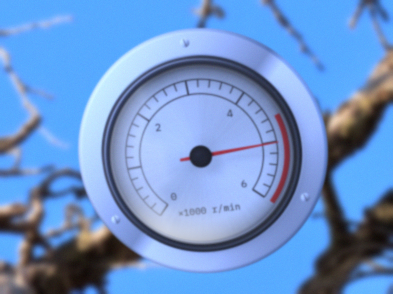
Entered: 5000 rpm
